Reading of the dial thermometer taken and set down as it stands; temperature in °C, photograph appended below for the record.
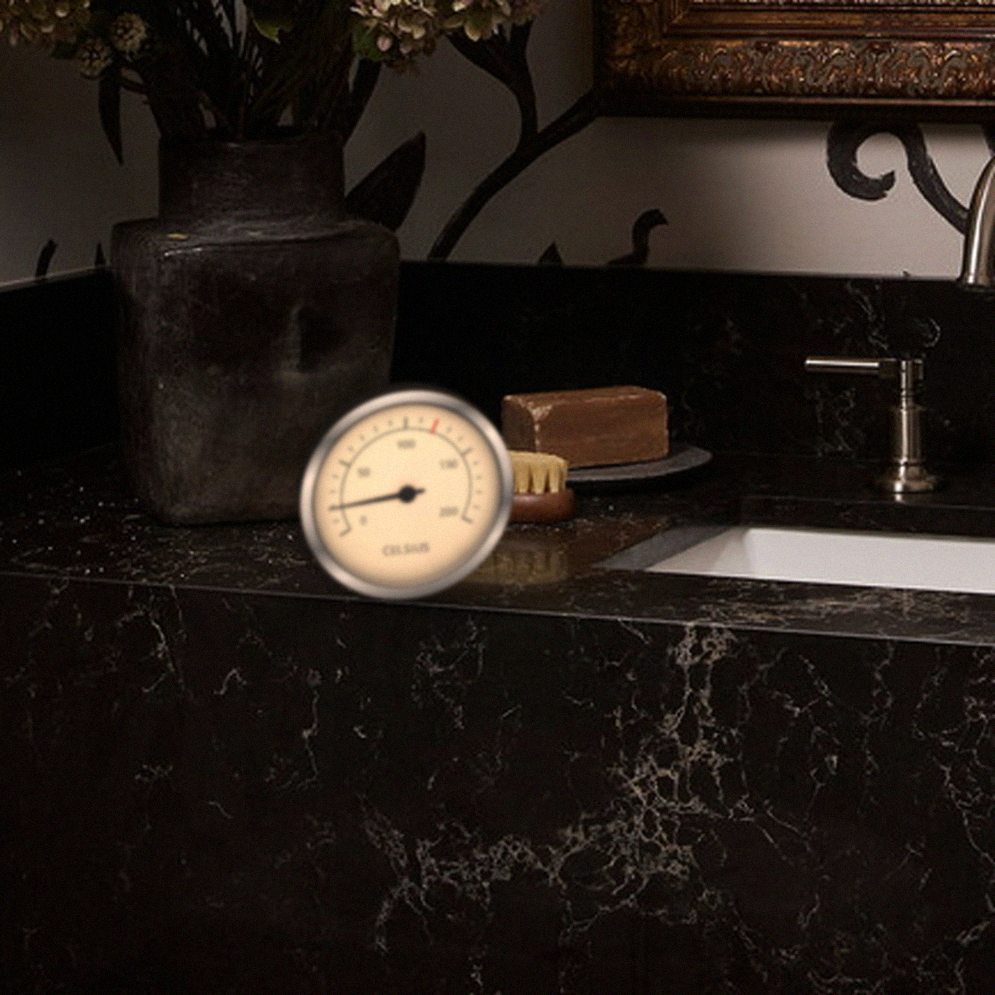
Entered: 20 °C
